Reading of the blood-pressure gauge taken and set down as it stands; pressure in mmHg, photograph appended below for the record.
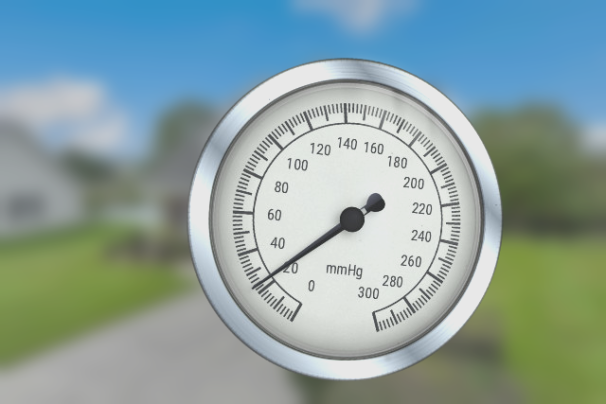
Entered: 24 mmHg
